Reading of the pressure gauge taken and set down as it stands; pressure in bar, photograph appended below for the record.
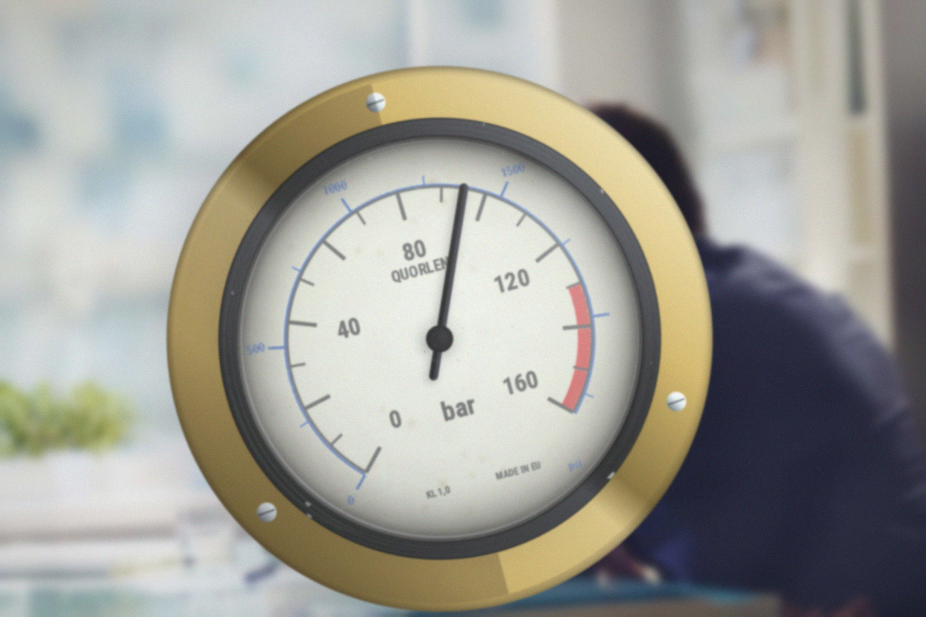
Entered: 95 bar
